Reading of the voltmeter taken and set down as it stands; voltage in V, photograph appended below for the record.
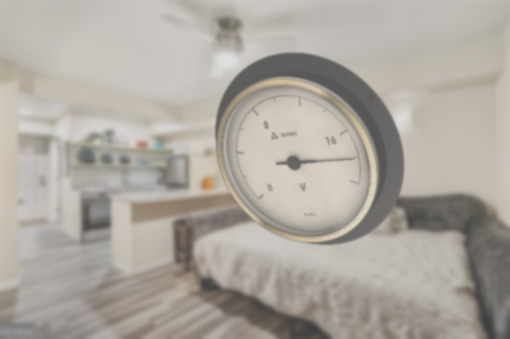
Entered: 18 V
